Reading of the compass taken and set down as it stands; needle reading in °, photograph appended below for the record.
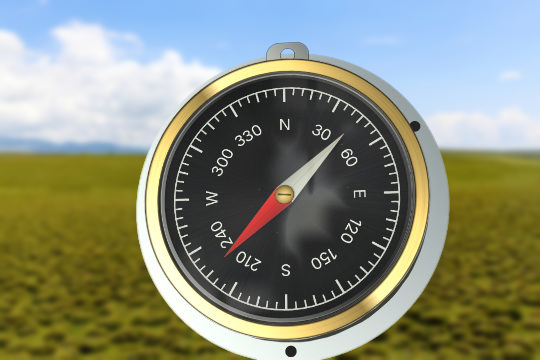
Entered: 225 °
